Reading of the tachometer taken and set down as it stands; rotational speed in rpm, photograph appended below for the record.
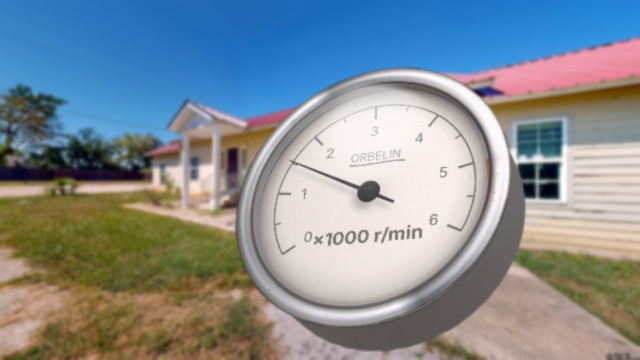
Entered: 1500 rpm
